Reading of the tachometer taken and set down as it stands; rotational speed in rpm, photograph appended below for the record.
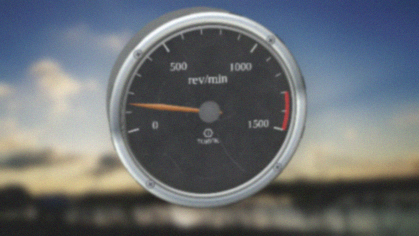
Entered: 150 rpm
